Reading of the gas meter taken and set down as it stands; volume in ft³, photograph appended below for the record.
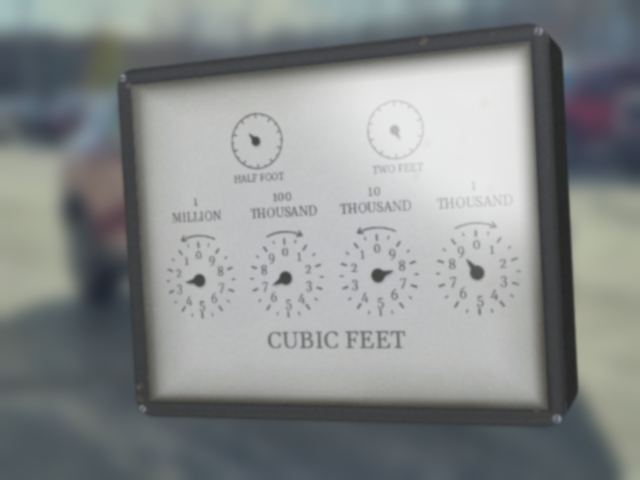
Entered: 267900 ft³
